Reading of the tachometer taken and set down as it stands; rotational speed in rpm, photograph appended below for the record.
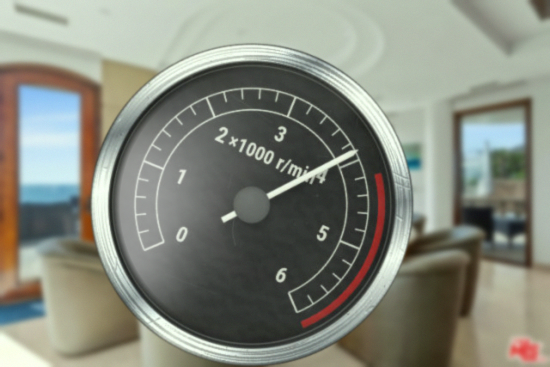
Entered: 3900 rpm
